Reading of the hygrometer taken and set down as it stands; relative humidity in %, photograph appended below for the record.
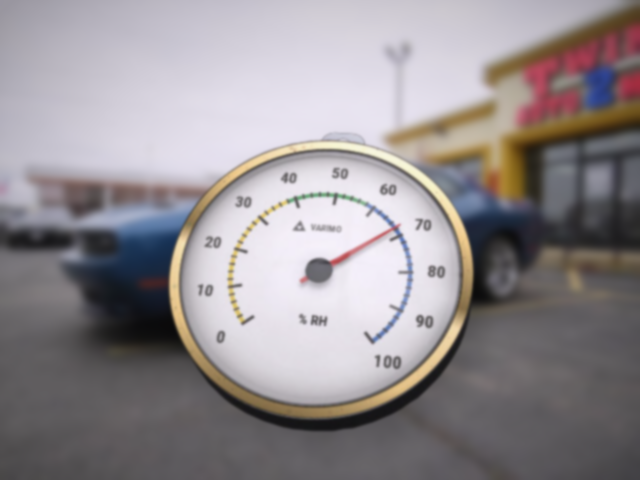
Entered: 68 %
